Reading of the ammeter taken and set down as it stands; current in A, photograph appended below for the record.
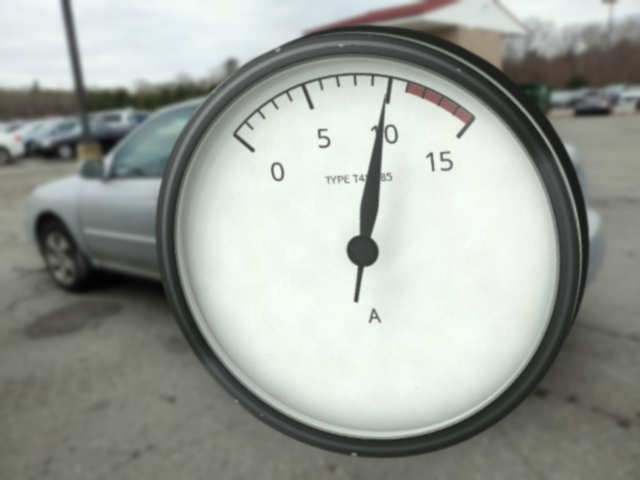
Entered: 10 A
